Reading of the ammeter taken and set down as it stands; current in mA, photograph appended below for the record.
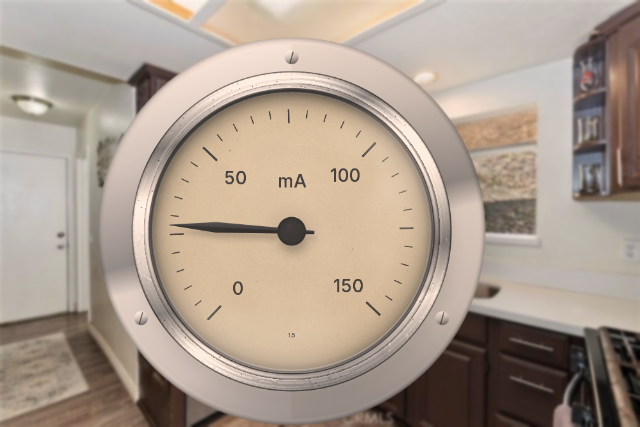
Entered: 27.5 mA
